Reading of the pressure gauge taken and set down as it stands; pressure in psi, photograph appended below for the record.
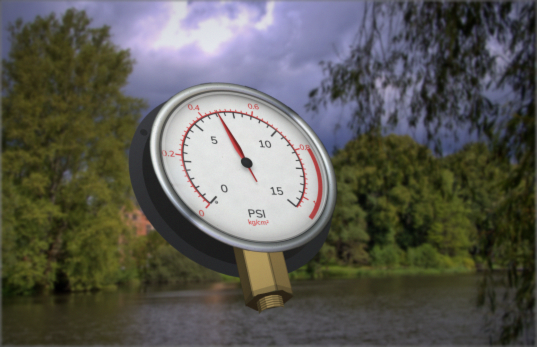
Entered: 6.5 psi
